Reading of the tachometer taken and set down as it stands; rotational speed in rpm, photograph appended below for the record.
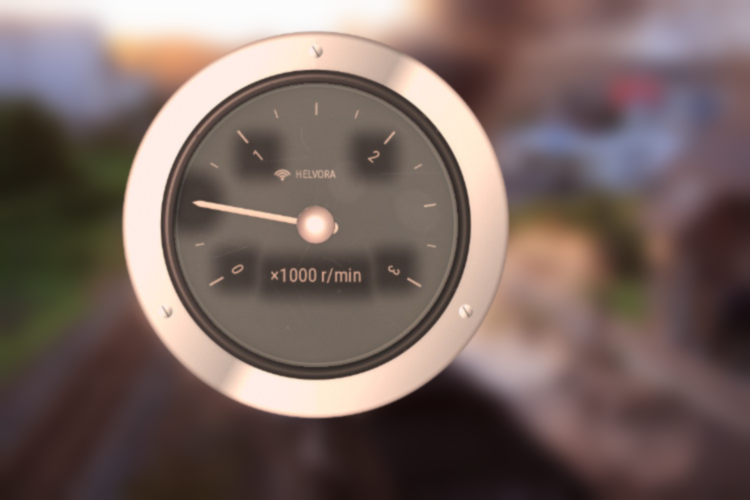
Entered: 500 rpm
